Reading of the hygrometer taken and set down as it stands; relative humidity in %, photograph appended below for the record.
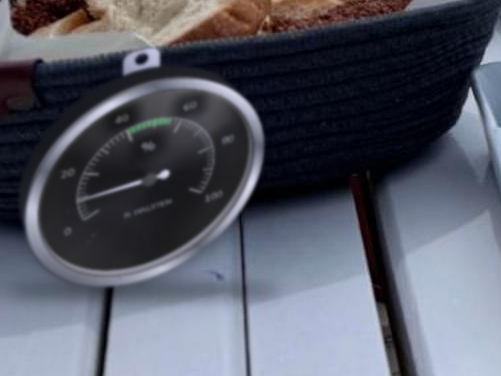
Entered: 10 %
